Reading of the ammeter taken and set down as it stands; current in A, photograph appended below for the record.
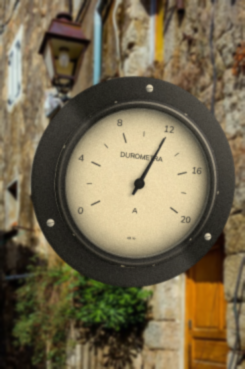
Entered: 12 A
